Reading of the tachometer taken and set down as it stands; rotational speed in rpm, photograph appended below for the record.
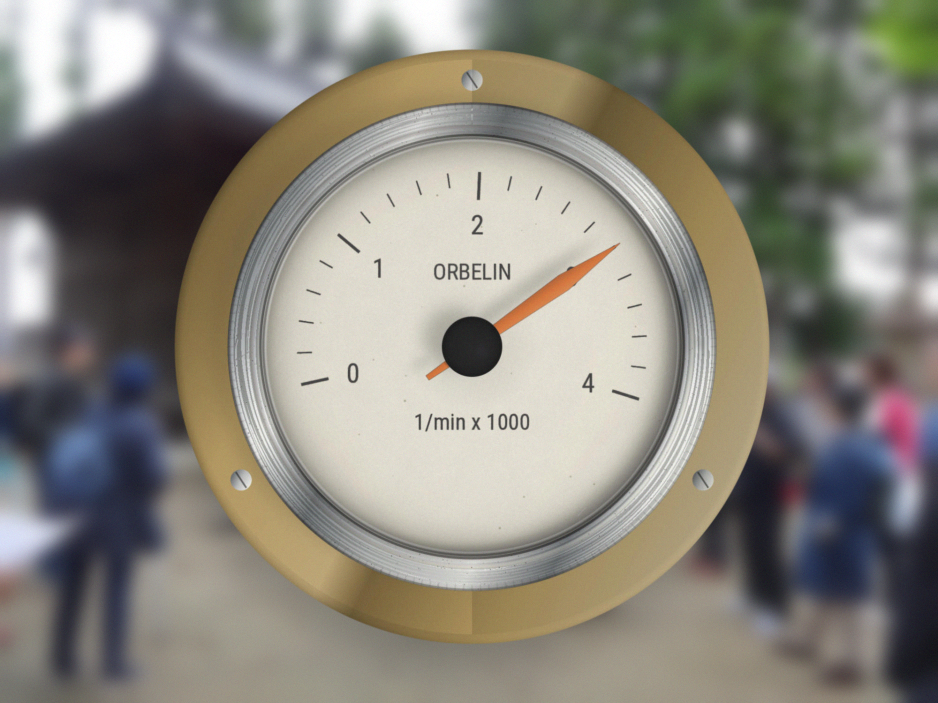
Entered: 3000 rpm
